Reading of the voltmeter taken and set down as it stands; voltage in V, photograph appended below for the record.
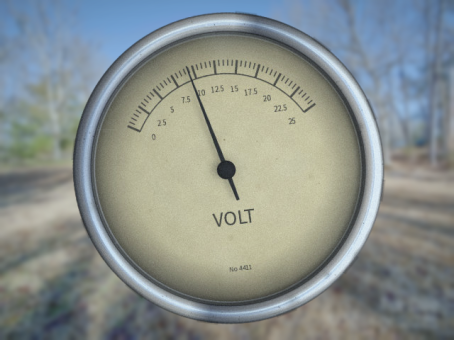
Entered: 9.5 V
